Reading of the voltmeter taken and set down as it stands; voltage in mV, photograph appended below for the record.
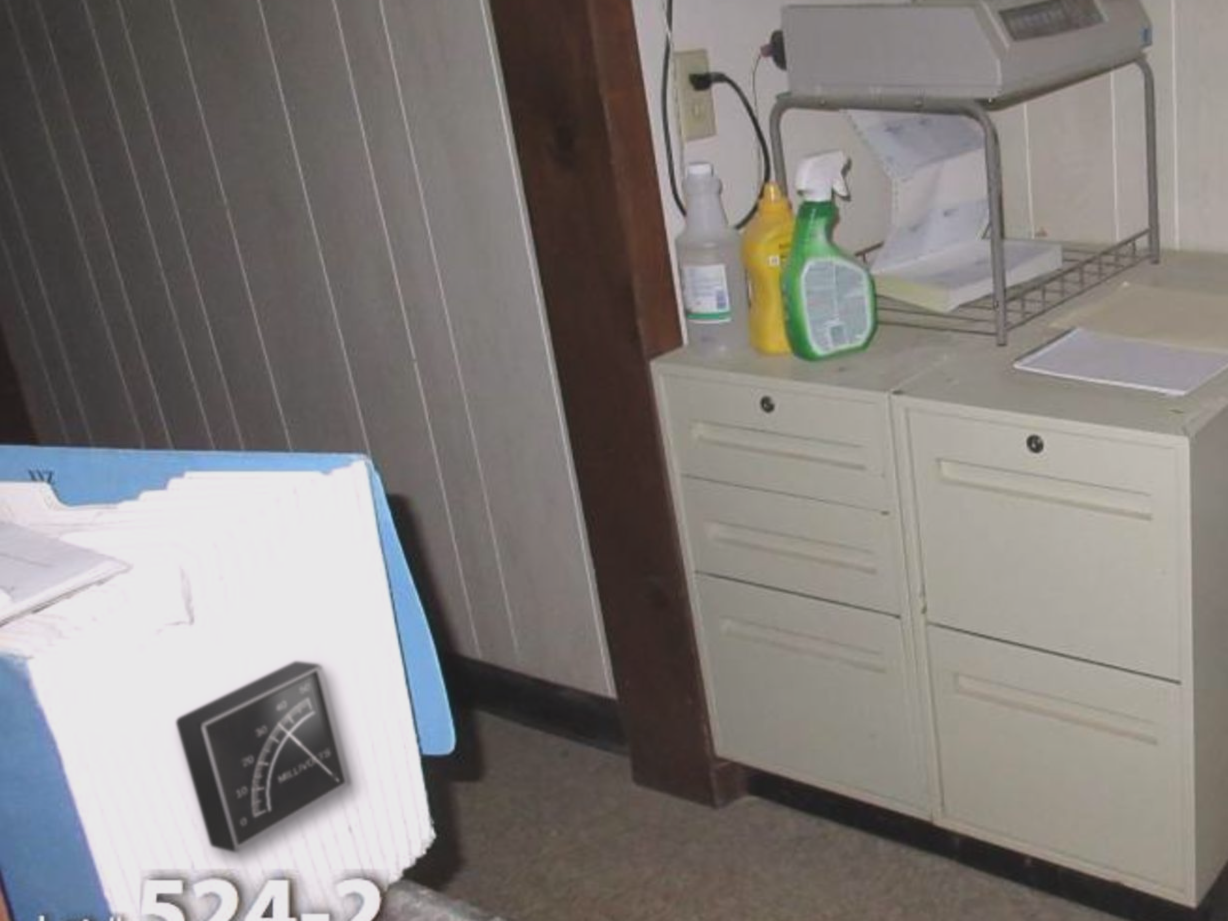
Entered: 35 mV
